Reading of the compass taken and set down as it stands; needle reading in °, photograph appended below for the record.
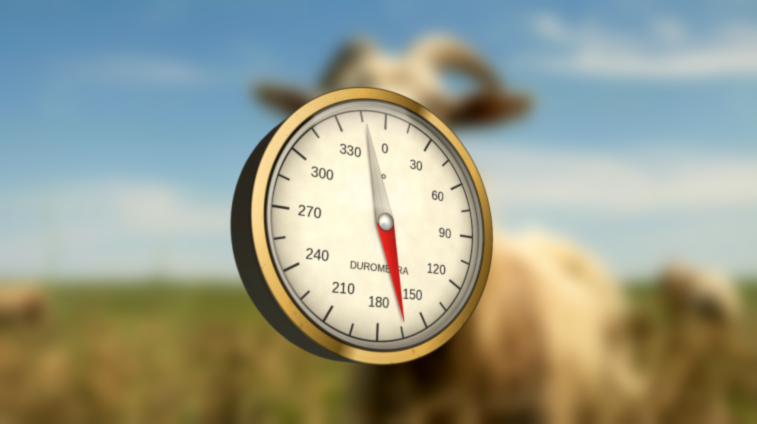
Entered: 165 °
